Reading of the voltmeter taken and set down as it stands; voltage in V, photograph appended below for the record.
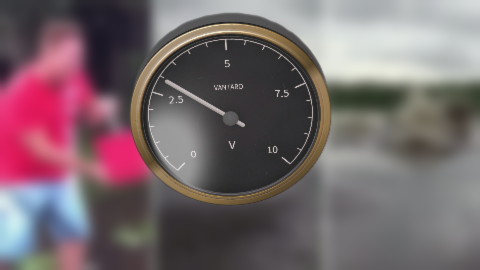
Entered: 3 V
